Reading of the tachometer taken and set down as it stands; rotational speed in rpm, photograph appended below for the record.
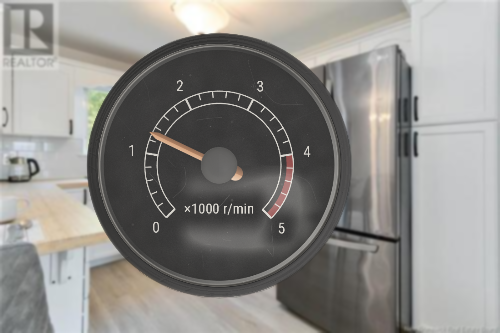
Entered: 1300 rpm
